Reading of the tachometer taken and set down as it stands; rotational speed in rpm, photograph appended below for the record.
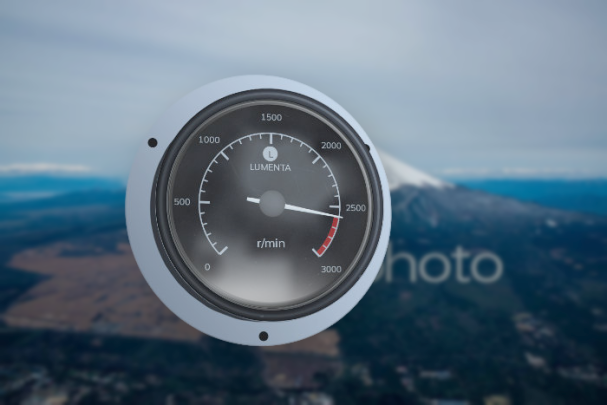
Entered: 2600 rpm
